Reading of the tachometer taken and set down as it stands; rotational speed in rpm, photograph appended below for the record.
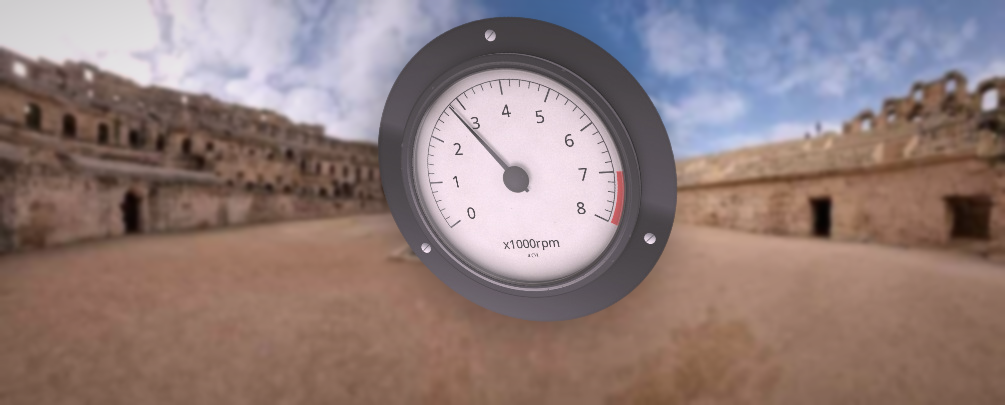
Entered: 2800 rpm
